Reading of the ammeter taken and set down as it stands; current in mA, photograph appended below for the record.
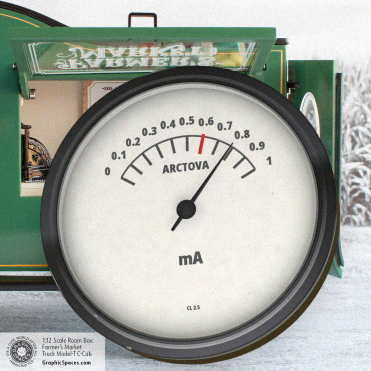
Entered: 0.8 mA
